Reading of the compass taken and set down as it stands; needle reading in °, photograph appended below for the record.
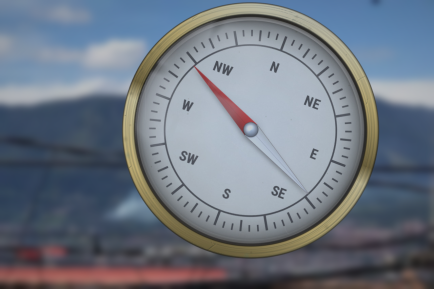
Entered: 297.5 °
